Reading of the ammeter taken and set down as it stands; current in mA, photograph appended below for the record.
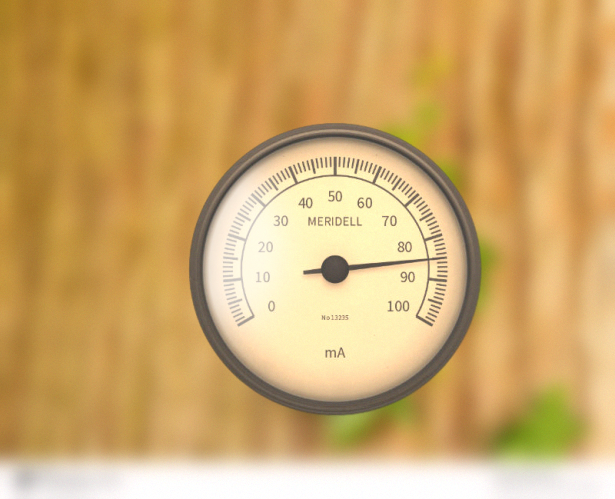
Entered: 85 mA
